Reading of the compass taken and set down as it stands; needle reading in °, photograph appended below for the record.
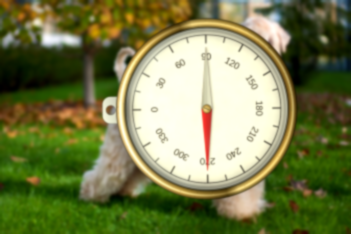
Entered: 270 °
